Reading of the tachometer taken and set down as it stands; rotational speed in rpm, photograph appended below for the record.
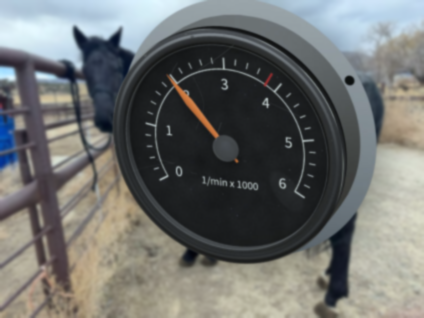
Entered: 2000 rpm
